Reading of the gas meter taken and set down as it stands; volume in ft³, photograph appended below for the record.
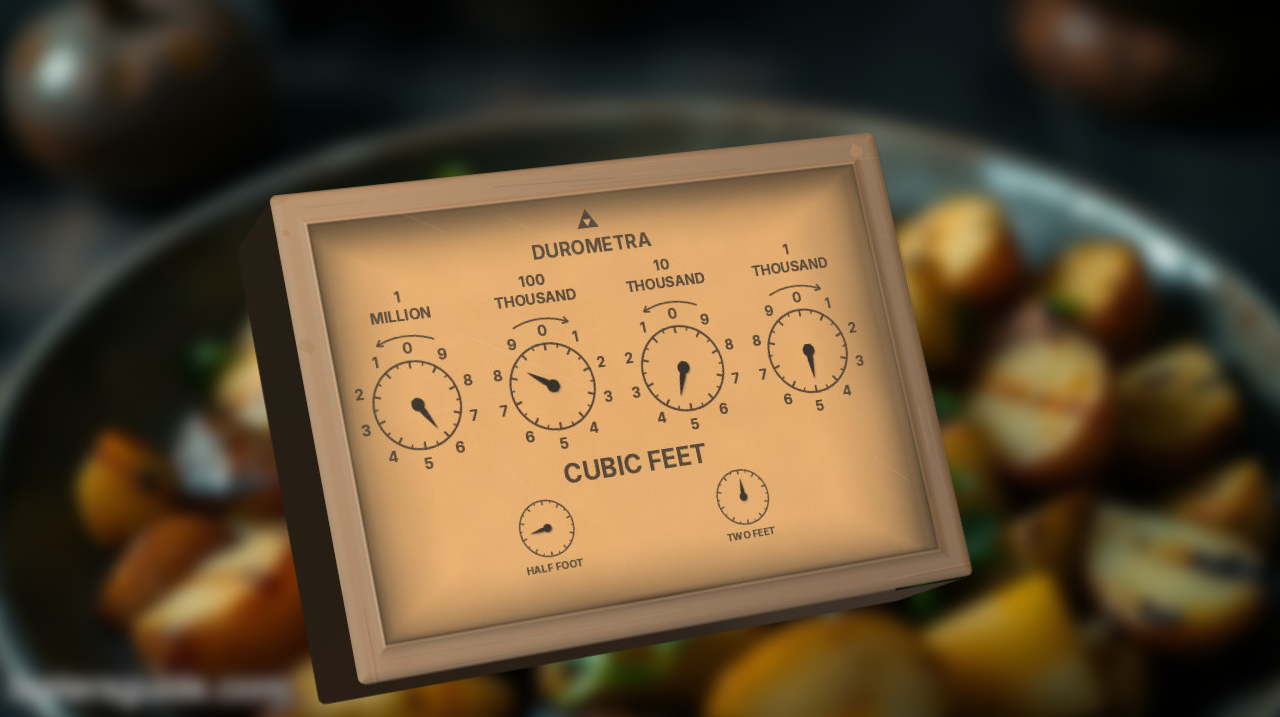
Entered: 584500 ft³
